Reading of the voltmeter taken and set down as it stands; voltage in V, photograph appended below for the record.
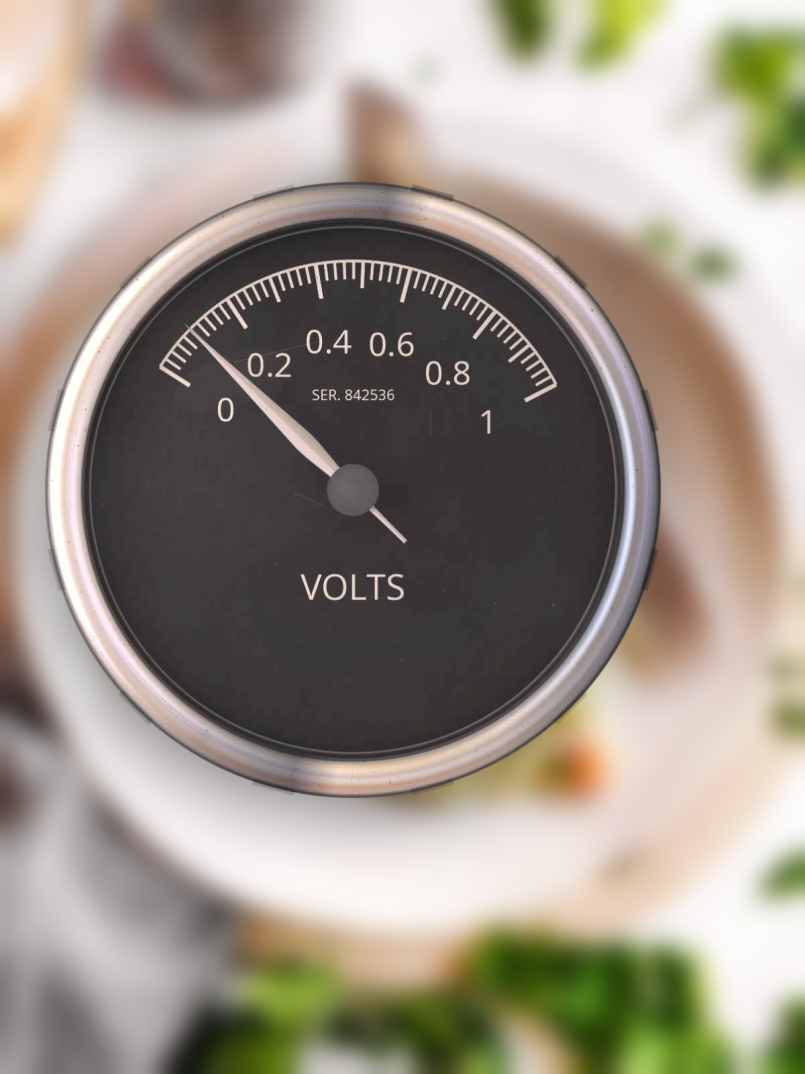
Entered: 0.1 V
